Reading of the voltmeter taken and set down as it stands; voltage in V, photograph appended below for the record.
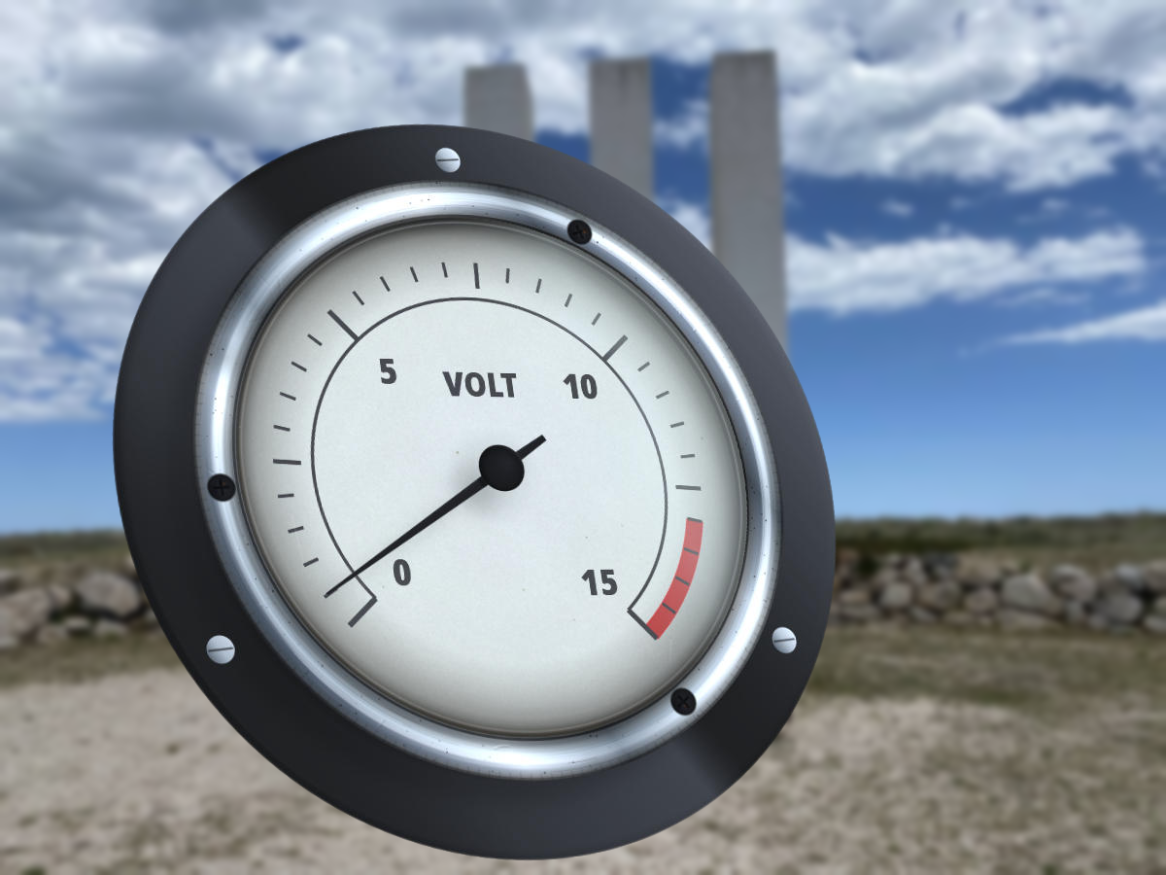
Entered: 0.5 V
